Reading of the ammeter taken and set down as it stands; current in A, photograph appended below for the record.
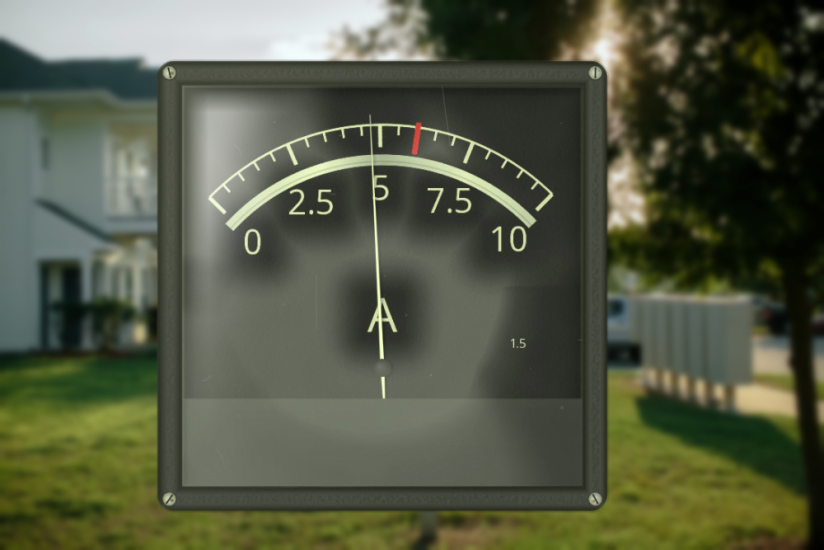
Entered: 4.75 A
